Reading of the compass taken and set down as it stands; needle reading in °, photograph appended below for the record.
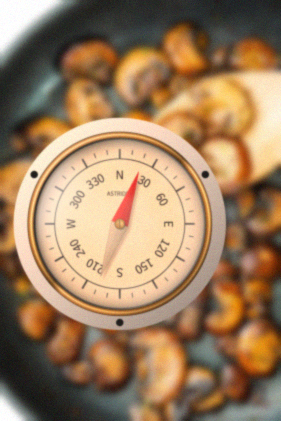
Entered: 20 °
